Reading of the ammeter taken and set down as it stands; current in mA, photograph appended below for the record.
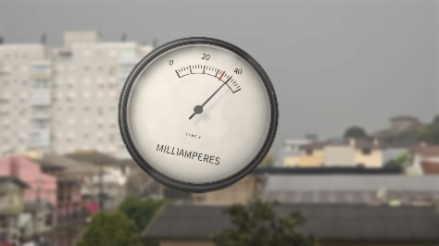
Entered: 40 mA
